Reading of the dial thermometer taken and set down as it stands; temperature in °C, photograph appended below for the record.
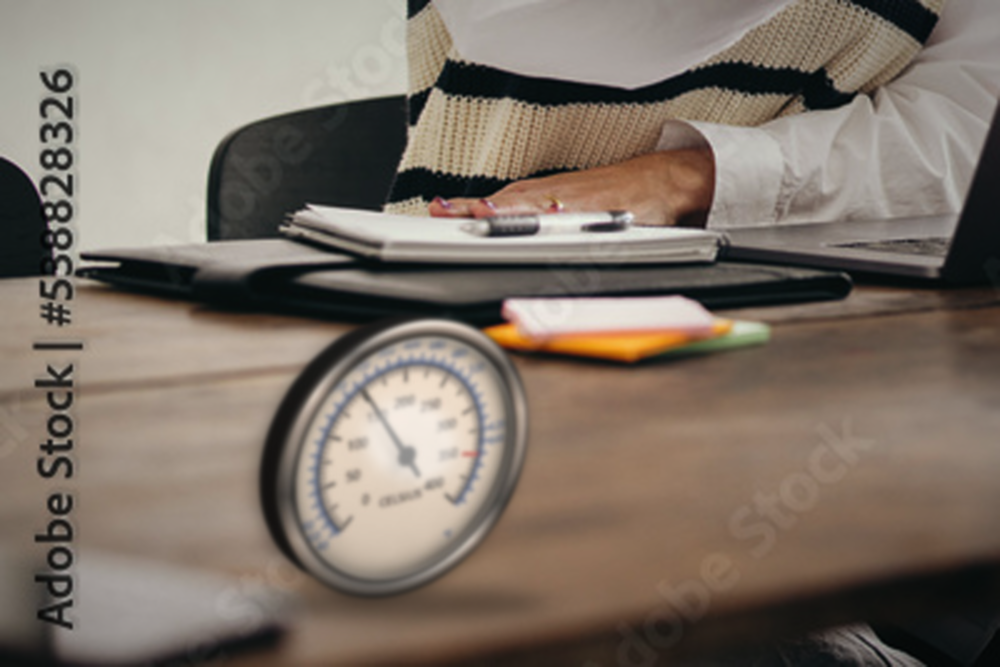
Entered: 150 °C
